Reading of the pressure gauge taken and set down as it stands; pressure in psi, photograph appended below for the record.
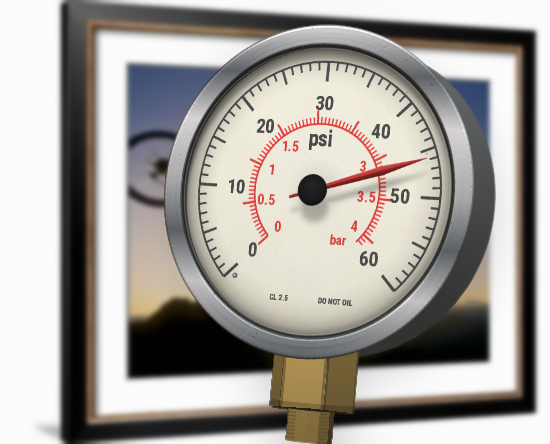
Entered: 46 psi
